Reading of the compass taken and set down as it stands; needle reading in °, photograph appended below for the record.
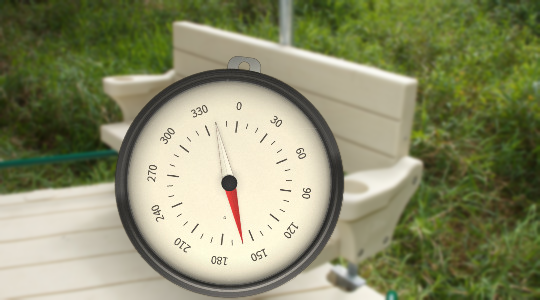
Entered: 160 °
